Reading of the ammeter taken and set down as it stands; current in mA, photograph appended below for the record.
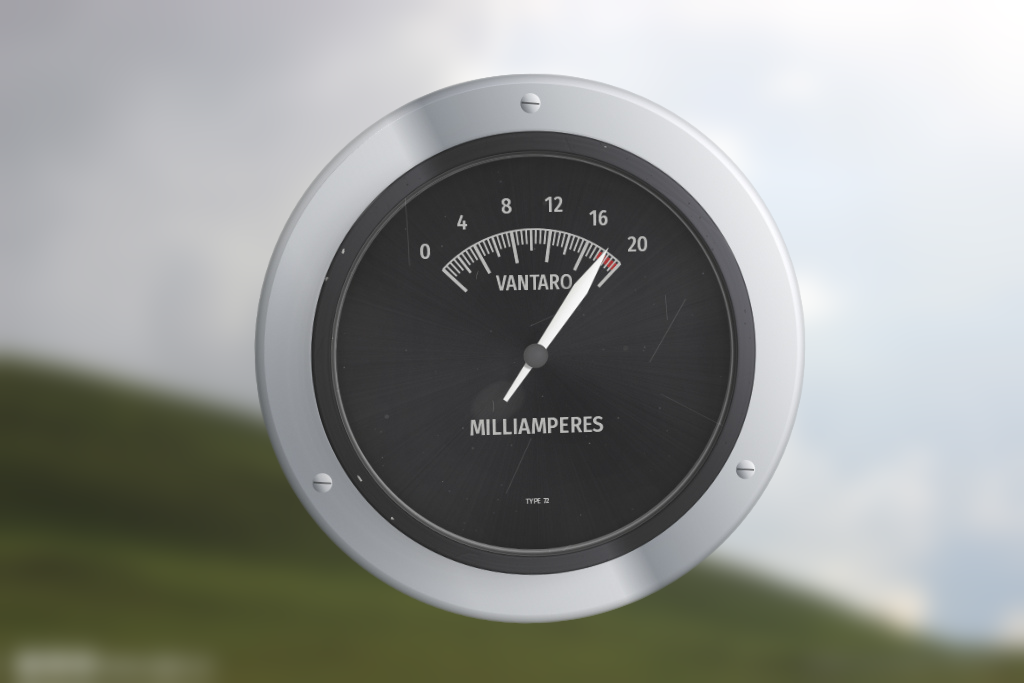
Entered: 18 mA
